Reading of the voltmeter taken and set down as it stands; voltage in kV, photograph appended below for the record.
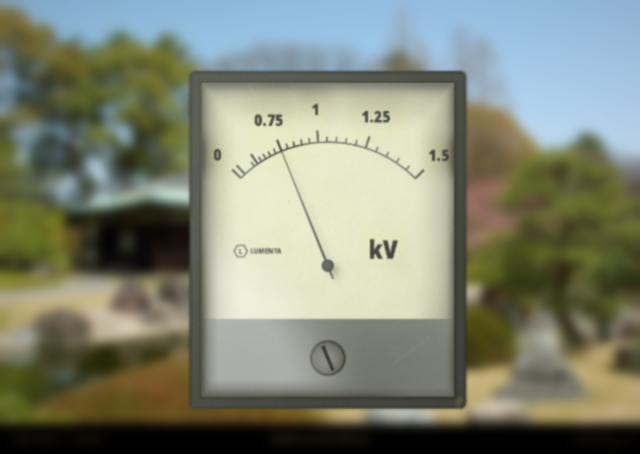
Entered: 0.75 kV
